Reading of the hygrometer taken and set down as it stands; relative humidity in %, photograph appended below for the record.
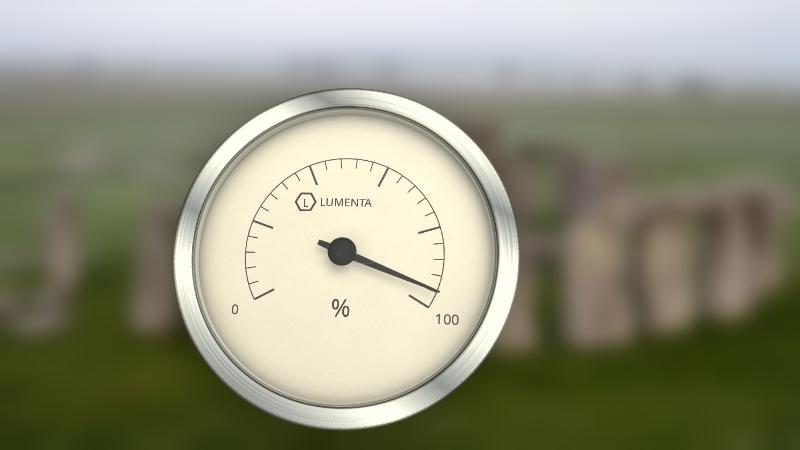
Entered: 96 %
